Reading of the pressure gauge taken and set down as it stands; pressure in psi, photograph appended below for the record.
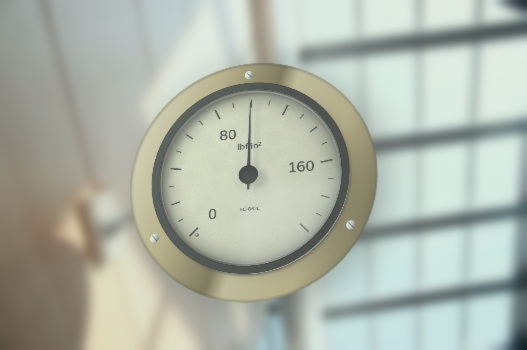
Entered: 100 psi
